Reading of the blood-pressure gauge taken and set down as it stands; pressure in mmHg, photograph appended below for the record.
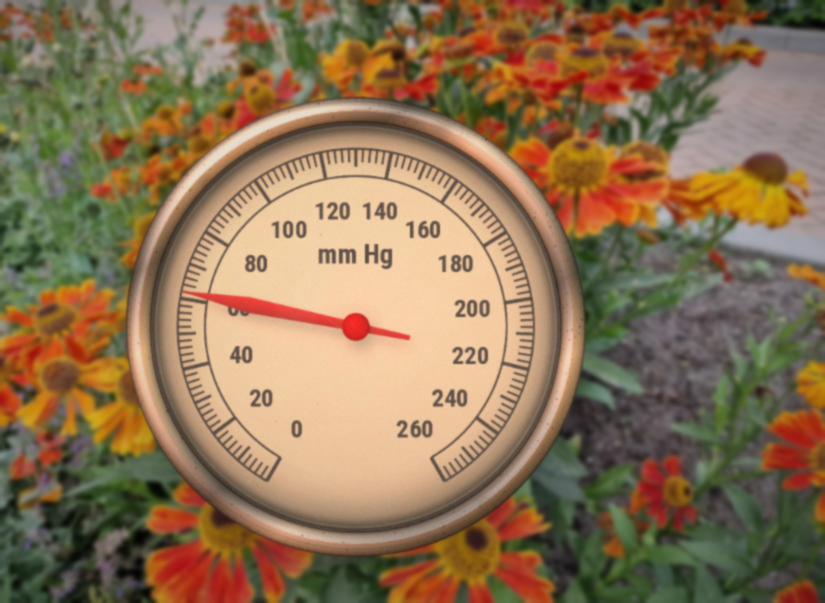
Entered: 62 mmHg
